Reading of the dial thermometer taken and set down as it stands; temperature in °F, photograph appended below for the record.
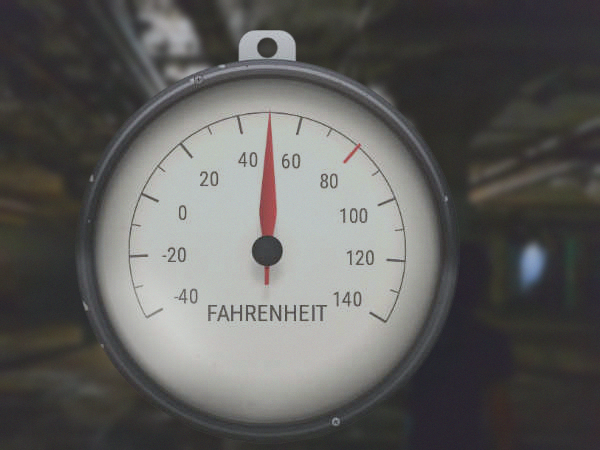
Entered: 50 °F
